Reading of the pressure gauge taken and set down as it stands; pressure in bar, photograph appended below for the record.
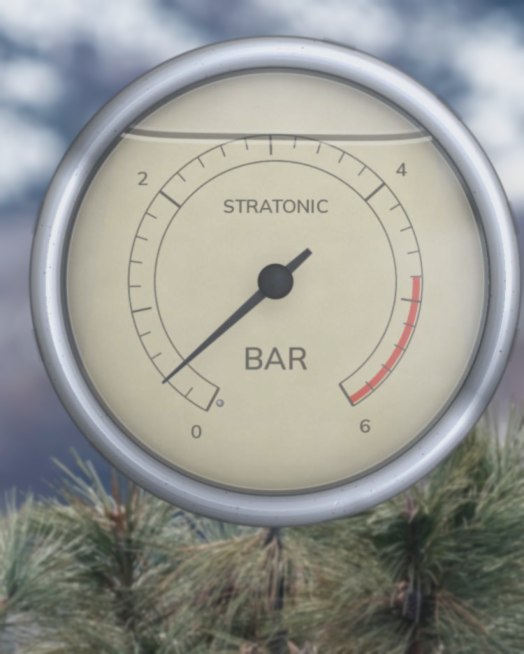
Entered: 0.4 bar
